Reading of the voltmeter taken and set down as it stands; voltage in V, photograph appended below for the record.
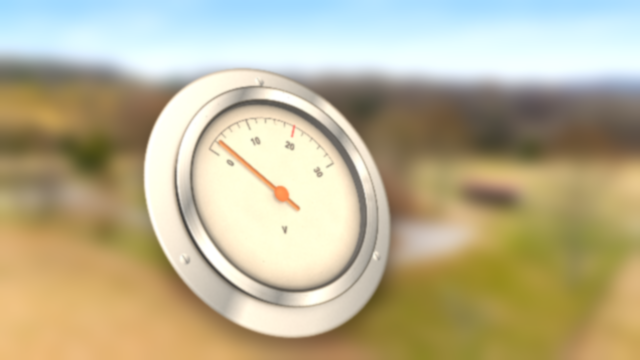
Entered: 2 V
